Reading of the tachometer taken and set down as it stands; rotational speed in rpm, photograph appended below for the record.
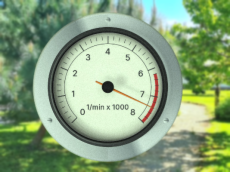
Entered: 7400 rpm
